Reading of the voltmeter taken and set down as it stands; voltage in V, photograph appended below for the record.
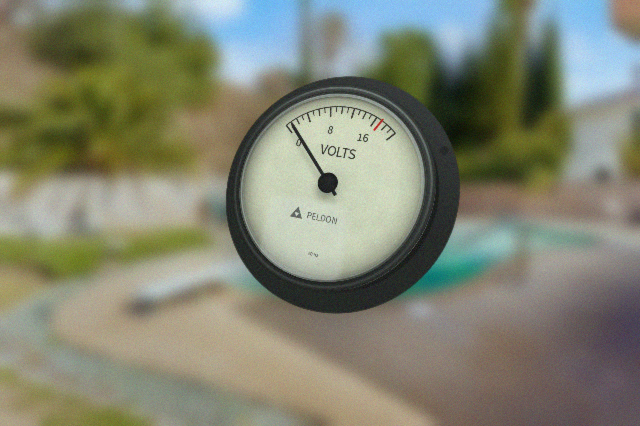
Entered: 1 V
